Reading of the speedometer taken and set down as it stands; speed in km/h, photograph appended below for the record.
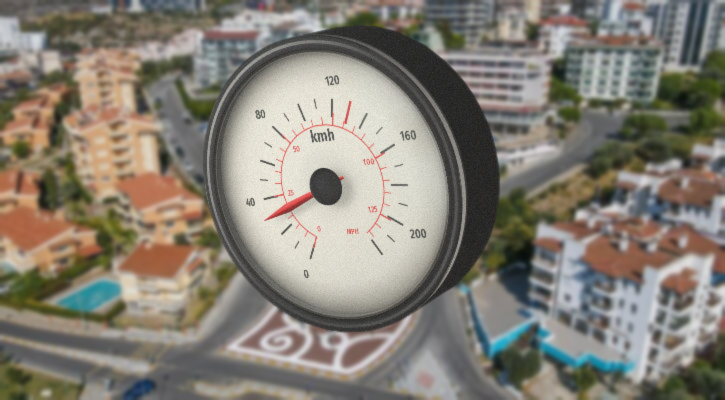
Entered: 30 km/h
